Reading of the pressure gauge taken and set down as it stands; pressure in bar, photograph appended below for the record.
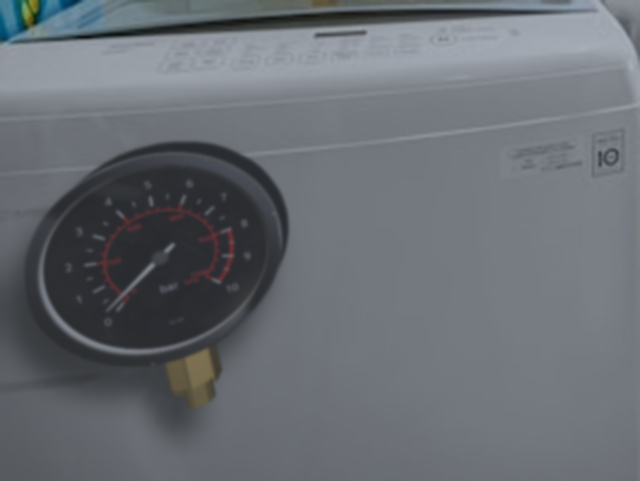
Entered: 0.25 bar
